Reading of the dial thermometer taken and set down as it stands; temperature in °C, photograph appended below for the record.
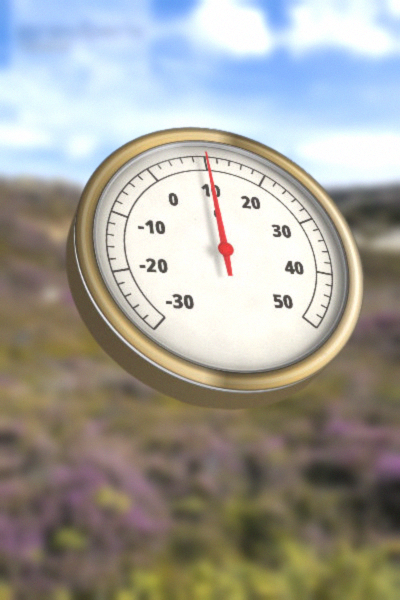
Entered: 10 °C
